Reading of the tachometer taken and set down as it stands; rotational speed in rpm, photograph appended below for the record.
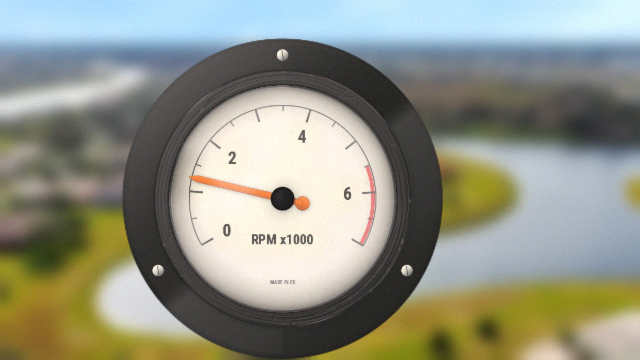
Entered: 1250 rpm
